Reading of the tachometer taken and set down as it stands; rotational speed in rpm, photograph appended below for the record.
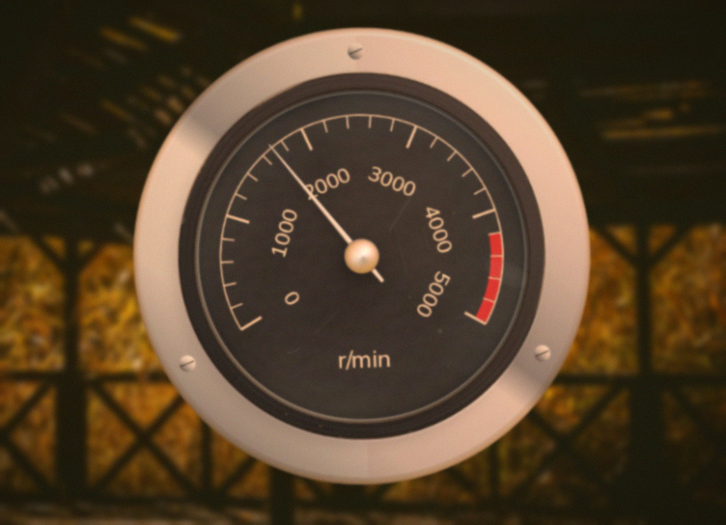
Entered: 1700 rpm
